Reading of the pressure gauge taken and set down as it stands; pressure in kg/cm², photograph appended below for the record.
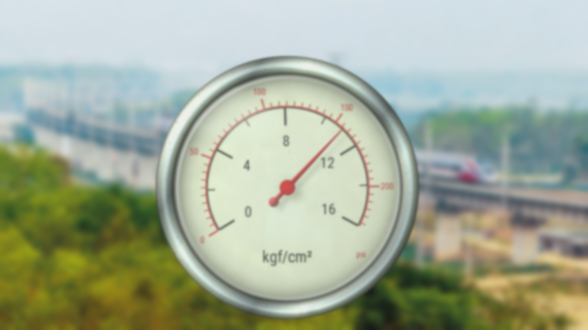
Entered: 11 kg/cm²
